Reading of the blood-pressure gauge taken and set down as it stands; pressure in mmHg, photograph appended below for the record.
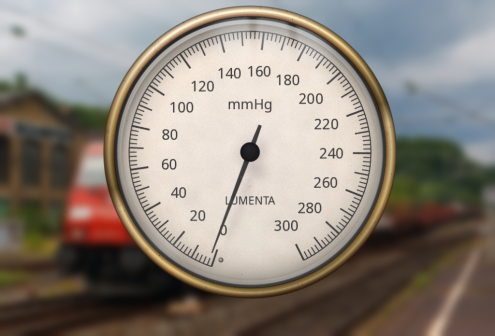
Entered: 2 mmHg
